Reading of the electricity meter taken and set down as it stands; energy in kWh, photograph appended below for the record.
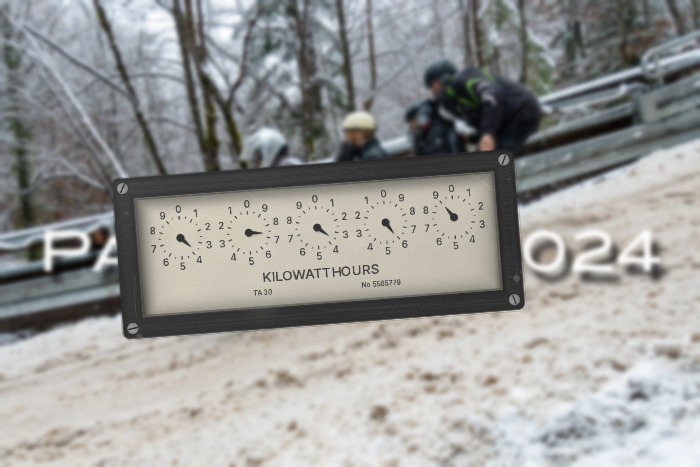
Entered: 37359 kWh
